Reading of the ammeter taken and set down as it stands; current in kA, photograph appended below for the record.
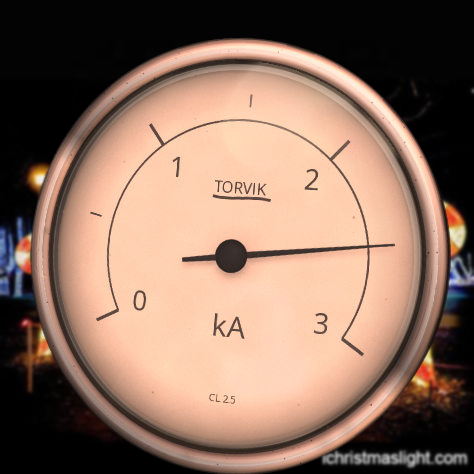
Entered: 2.5 kA
